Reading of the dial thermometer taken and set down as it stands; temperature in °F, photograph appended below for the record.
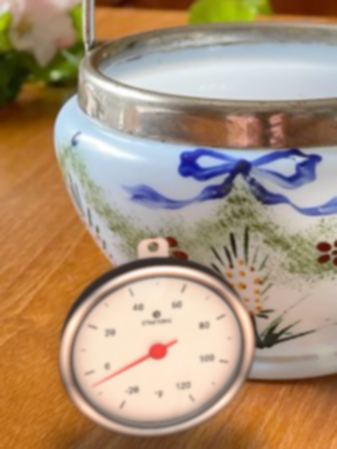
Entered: -5 °F
